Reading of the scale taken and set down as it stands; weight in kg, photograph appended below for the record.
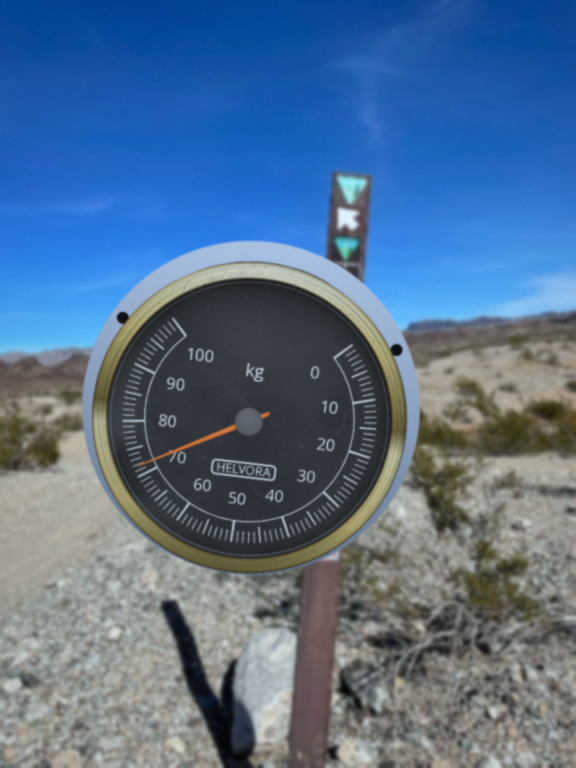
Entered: 72 kg
